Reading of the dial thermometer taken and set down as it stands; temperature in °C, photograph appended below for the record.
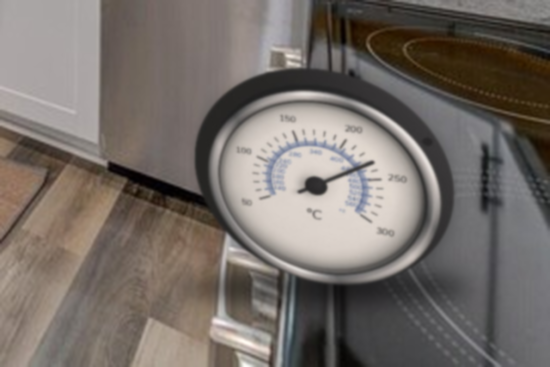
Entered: 230 °C
